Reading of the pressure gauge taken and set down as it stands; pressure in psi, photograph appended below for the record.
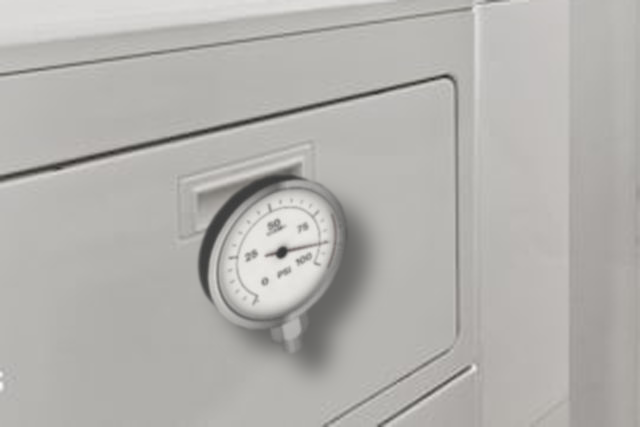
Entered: 90 psi
